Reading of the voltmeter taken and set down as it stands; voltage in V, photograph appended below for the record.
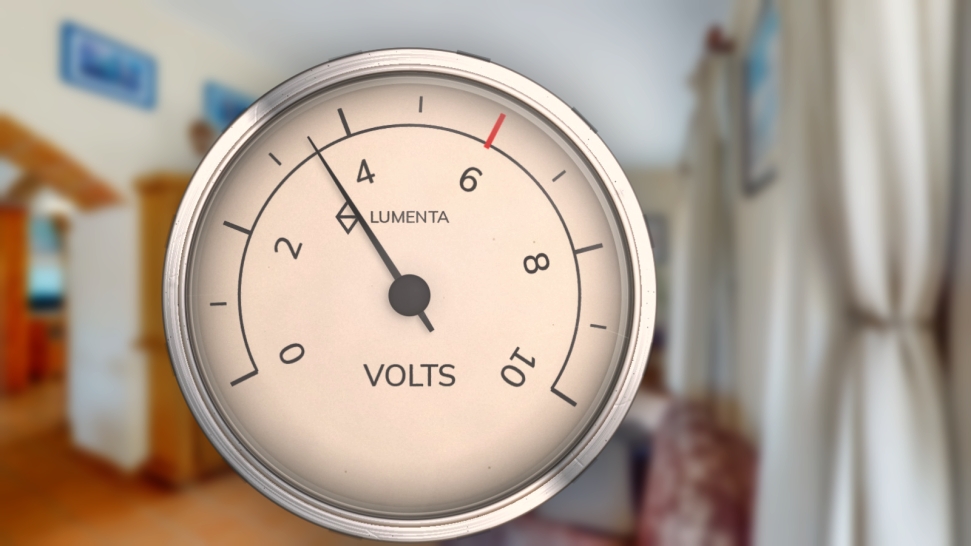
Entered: 3.5 V
